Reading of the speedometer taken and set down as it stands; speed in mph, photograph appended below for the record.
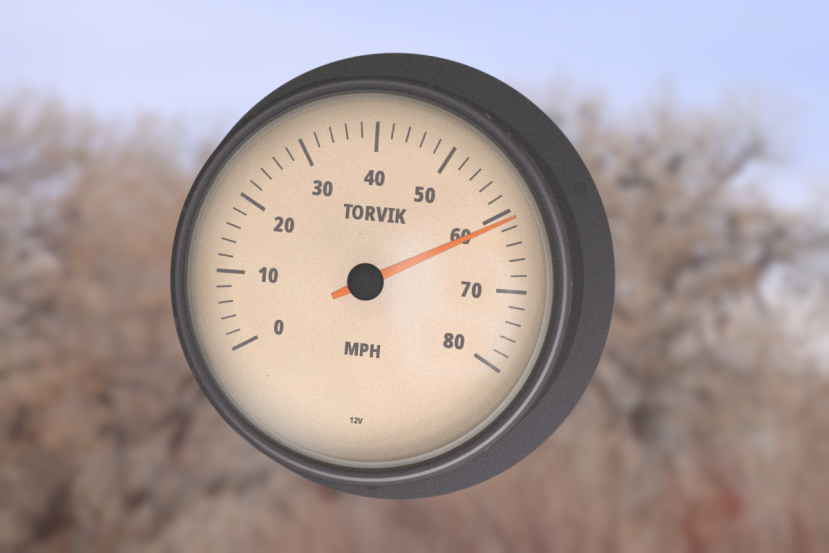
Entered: 61 mph
